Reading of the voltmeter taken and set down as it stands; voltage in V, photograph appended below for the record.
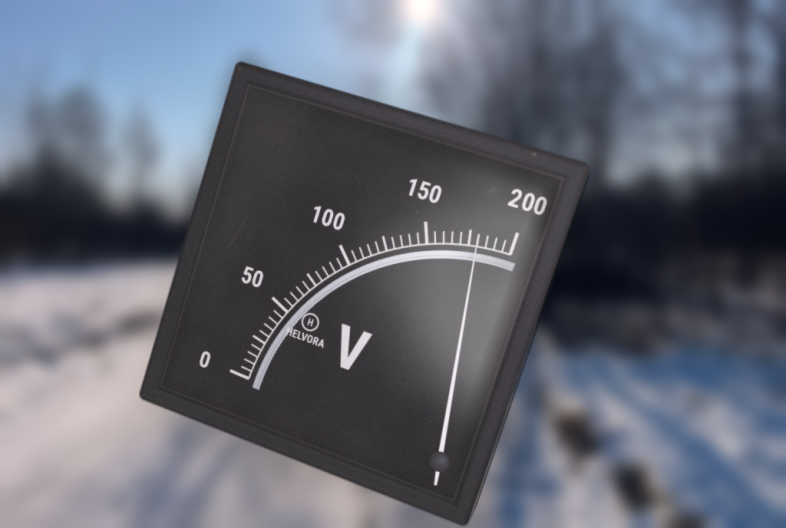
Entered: 180 V
